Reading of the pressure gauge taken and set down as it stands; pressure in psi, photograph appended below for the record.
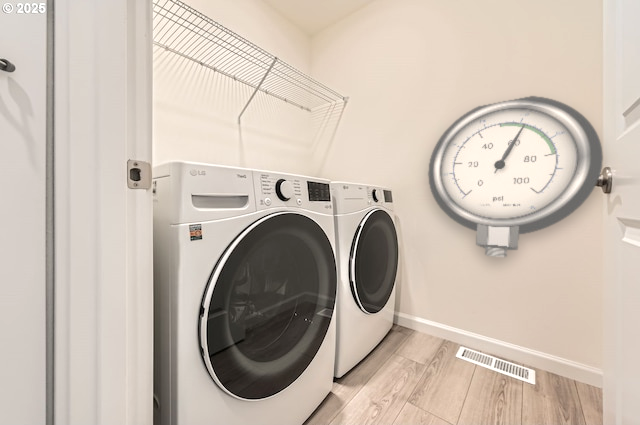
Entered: 60 psi
